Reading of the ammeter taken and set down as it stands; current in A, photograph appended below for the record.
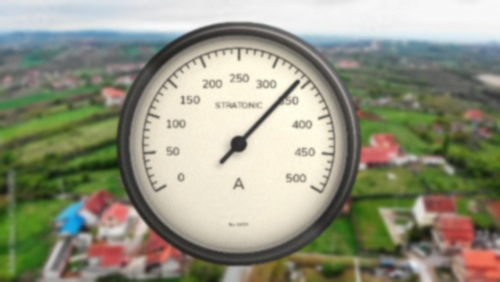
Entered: 340 A
